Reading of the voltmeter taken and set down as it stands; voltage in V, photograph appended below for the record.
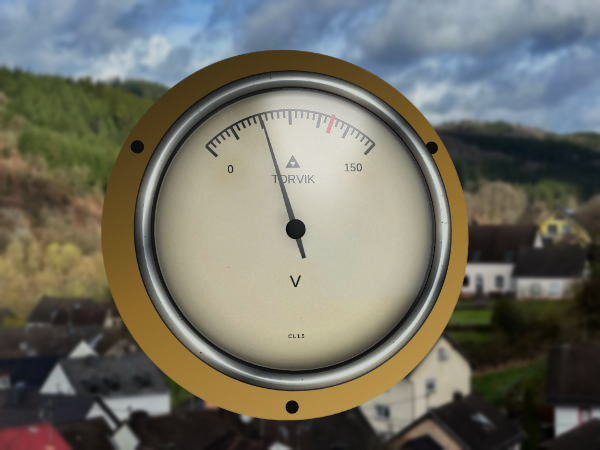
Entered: 50 V
